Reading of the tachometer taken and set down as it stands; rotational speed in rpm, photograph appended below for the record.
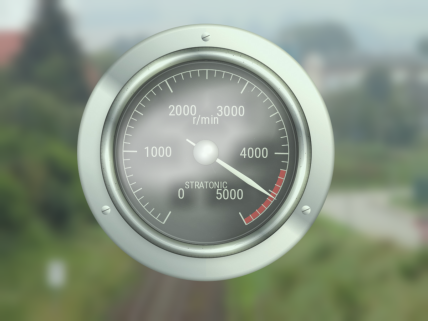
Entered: 4550 rpm
